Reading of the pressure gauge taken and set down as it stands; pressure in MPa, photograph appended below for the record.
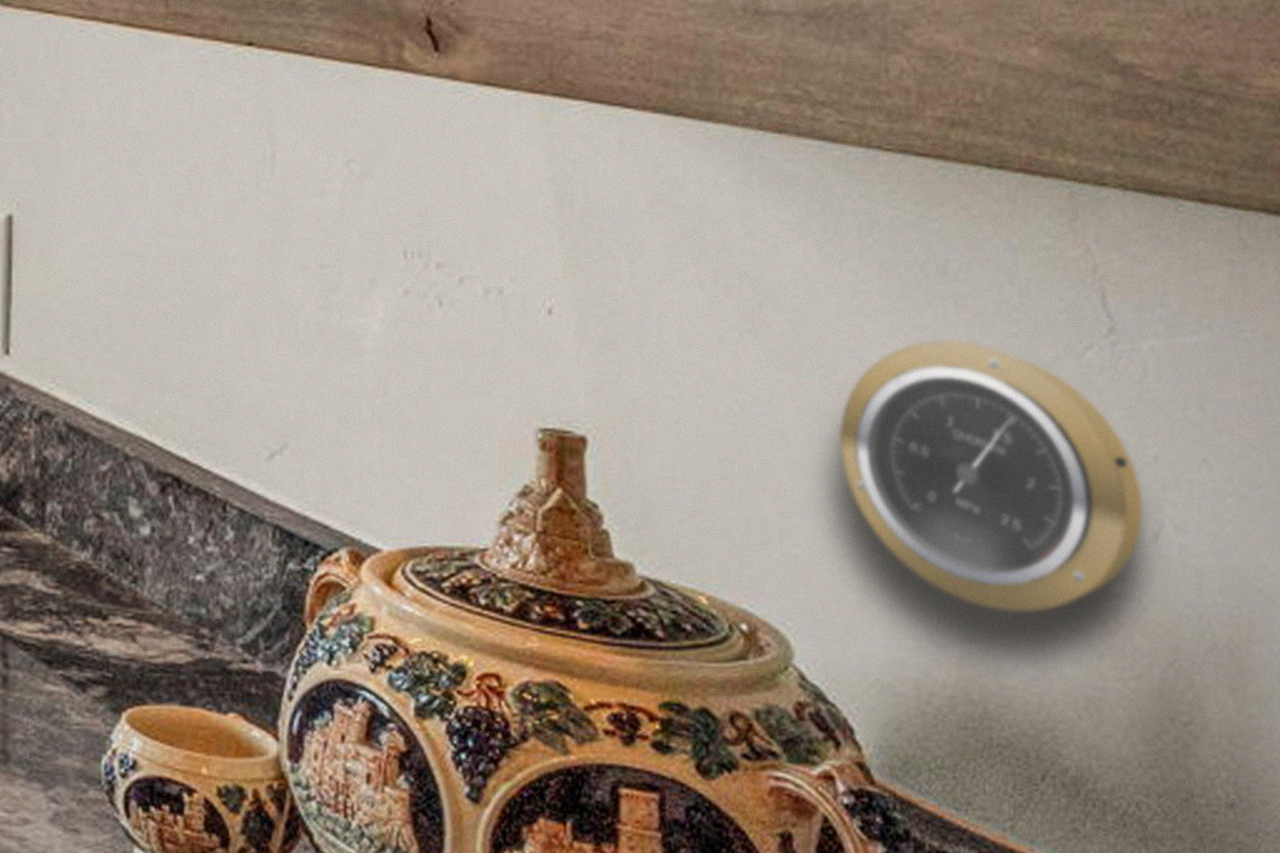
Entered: 1.5 MPa
